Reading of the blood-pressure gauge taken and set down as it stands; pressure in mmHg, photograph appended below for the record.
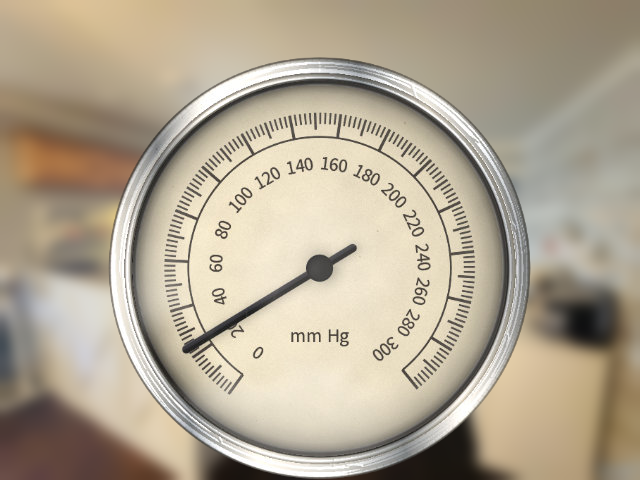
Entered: 24 mmHg
